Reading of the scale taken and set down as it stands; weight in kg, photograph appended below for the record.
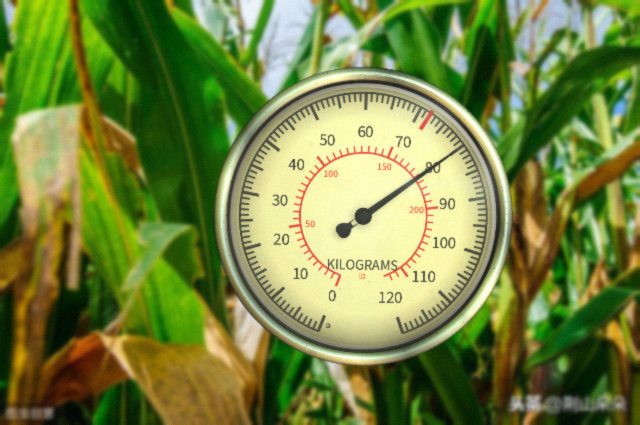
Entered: 80 kg
